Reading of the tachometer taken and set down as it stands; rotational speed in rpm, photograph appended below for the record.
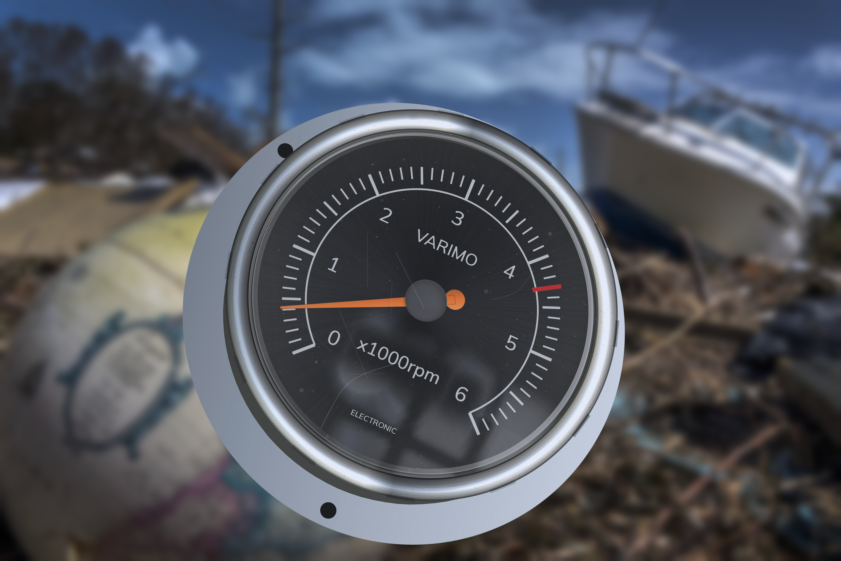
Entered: 400 rpm
